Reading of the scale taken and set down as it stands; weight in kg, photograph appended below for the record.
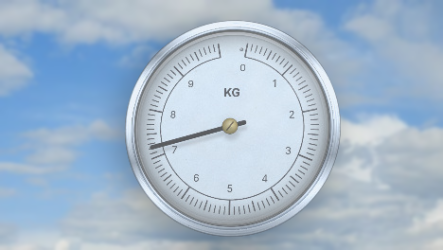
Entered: 7.2 kg
